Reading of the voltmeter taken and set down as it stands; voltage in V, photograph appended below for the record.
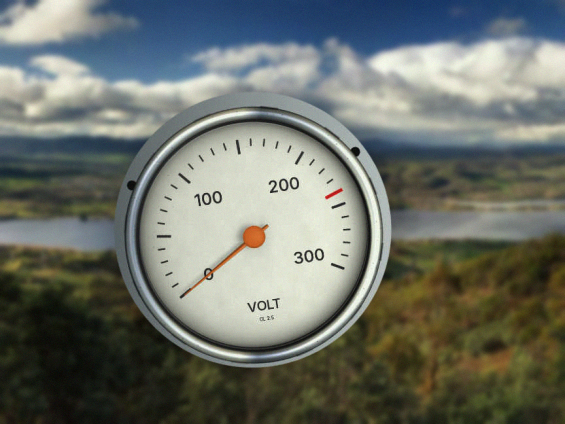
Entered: 0 V
